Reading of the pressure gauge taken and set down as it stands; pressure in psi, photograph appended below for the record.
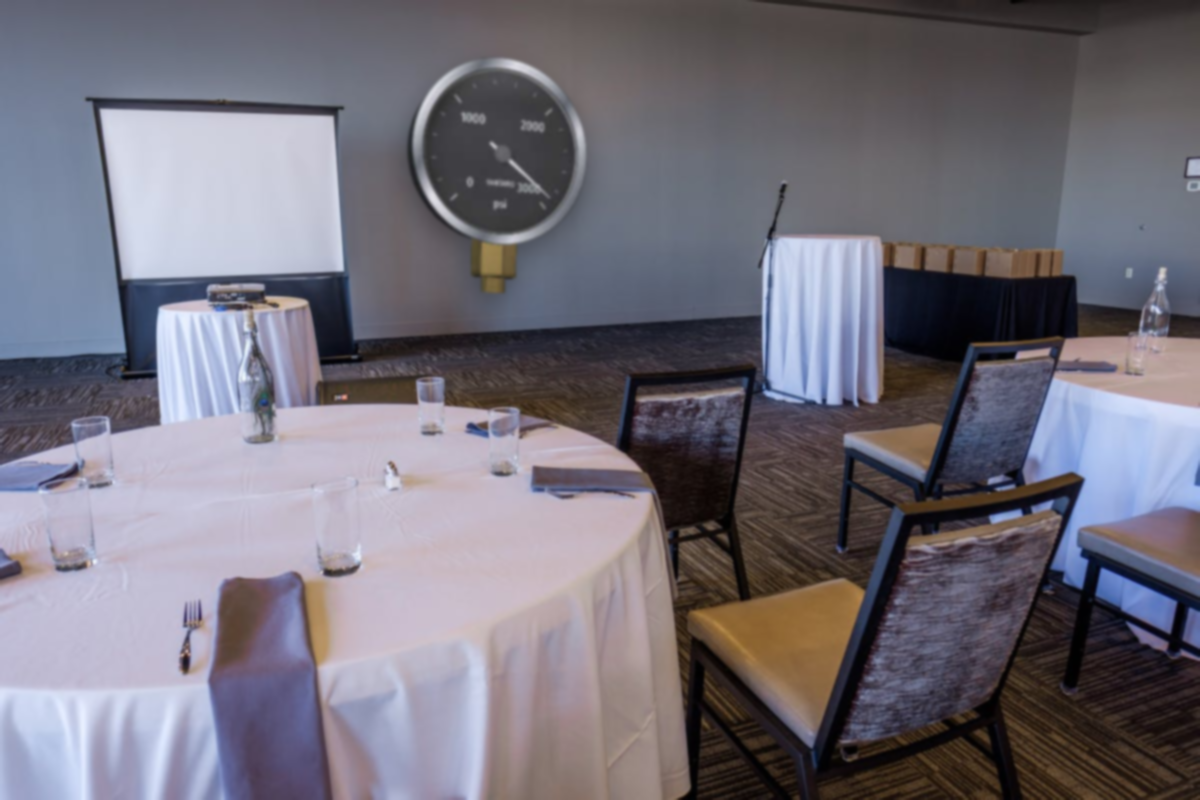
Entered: 2900 psi
